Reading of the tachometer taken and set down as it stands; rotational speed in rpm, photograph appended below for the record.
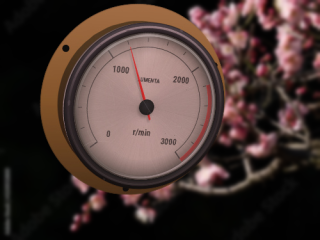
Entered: 1200 rpm
